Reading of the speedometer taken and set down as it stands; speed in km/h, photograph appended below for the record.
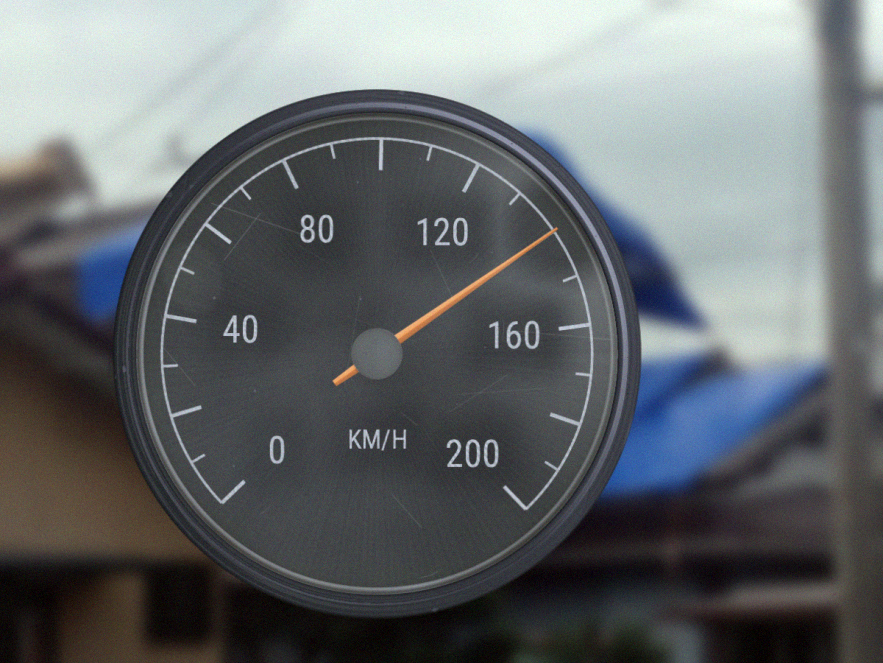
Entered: 140 km/h
